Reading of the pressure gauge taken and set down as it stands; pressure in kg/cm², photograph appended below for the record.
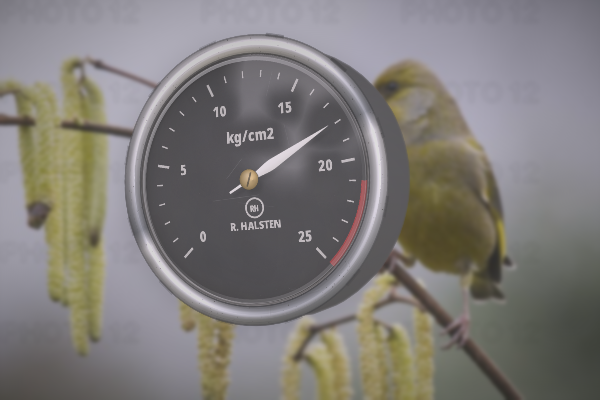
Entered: 18 kg/cm²
